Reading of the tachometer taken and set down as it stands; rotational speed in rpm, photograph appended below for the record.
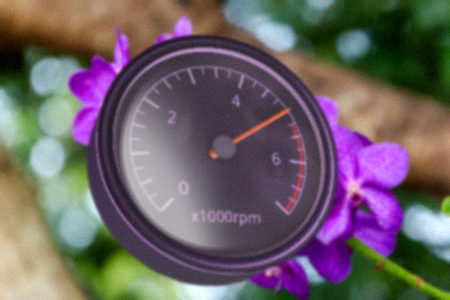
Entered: 5000 rpm
